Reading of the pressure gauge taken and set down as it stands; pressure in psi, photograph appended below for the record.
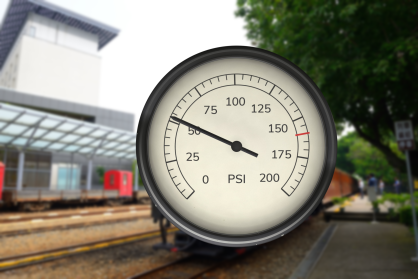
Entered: 52.5 psi
